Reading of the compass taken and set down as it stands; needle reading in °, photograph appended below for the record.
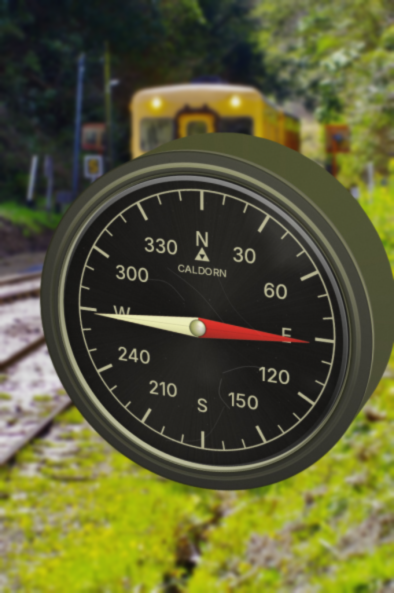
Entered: 90 °
